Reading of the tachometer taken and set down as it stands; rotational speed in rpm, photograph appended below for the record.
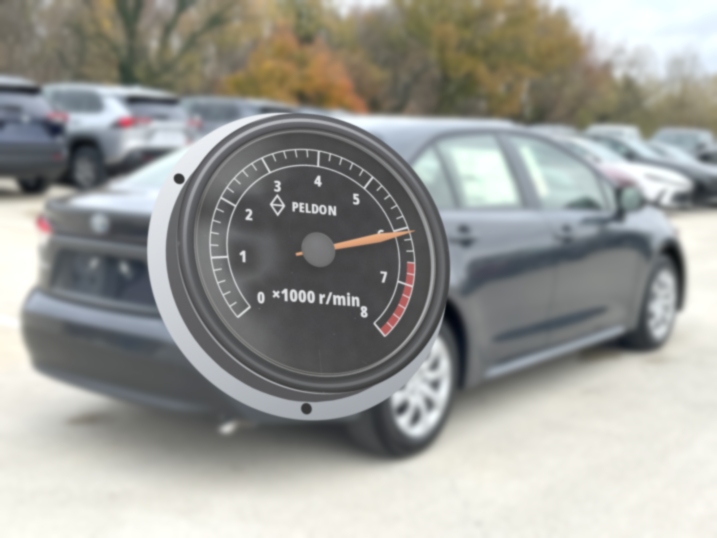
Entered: 6100 rpm
